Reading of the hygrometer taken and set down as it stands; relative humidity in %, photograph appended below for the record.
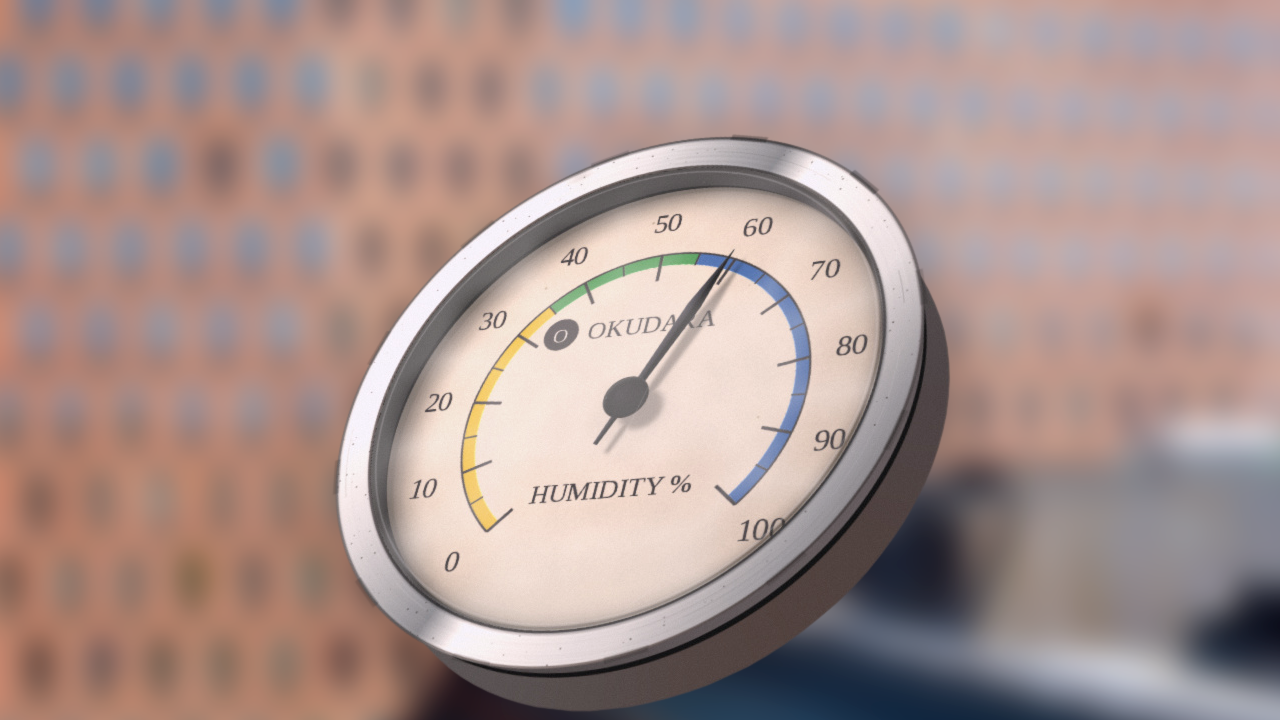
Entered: 60 %
